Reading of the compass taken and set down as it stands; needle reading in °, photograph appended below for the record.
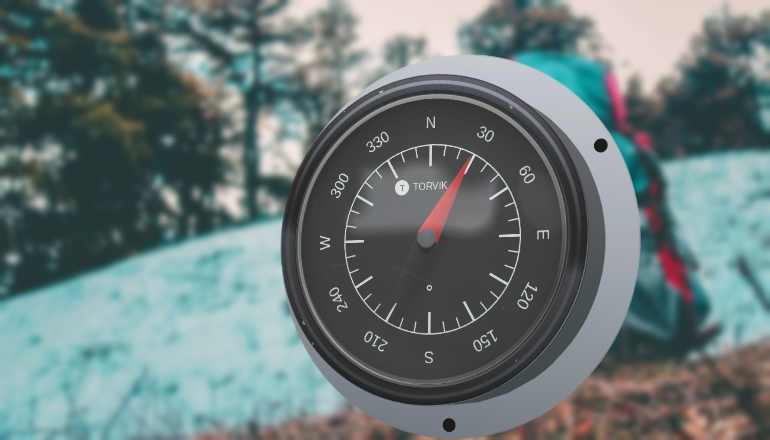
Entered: 30 °
